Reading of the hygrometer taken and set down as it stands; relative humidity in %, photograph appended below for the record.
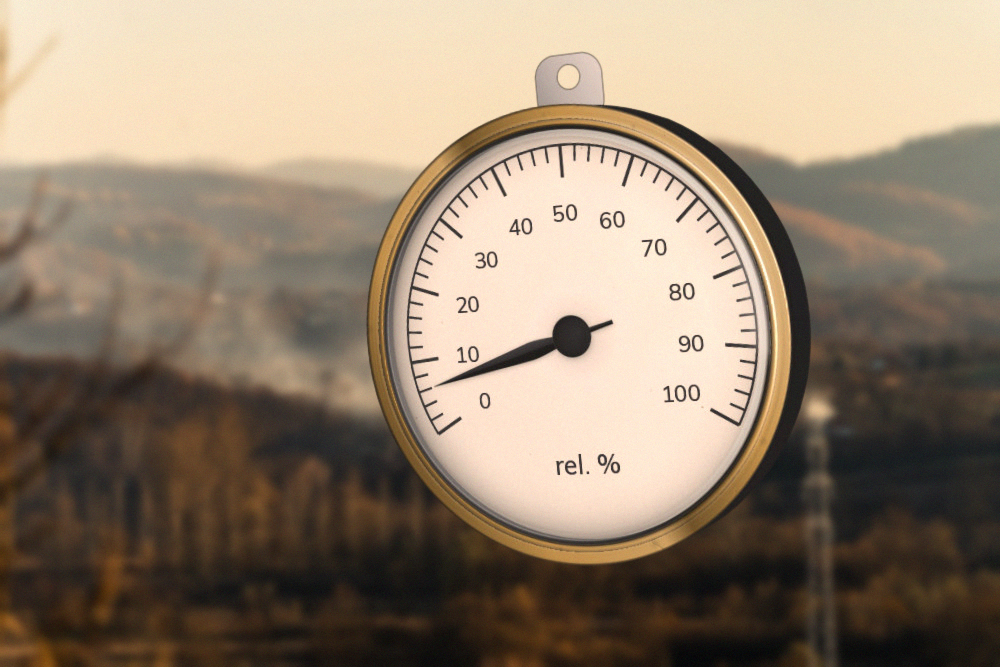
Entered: 6 %
